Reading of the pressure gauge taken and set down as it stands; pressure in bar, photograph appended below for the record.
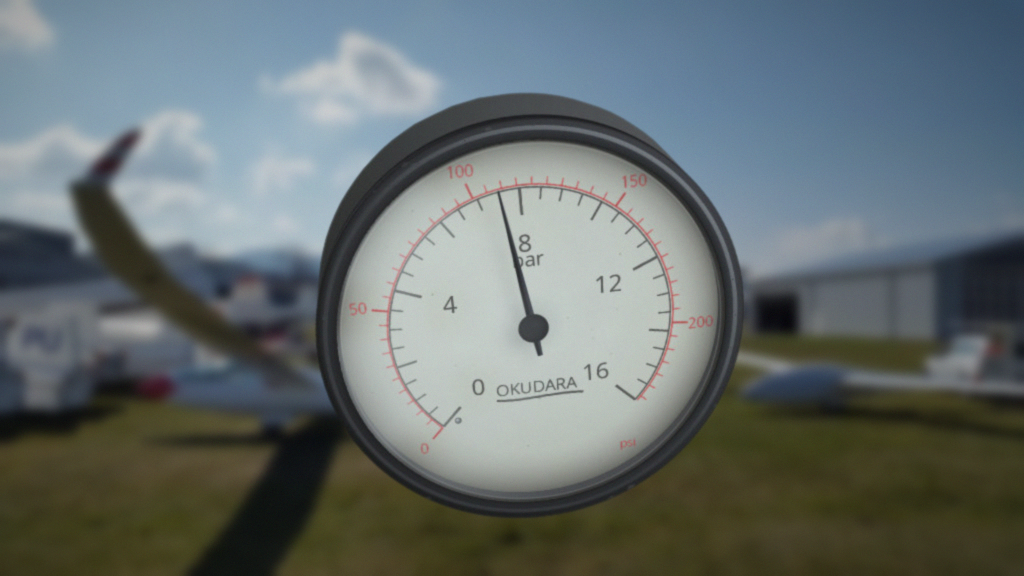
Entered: 7.5 bar
